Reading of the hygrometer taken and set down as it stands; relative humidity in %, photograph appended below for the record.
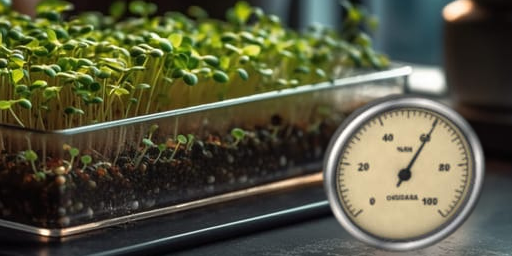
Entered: 60 %
